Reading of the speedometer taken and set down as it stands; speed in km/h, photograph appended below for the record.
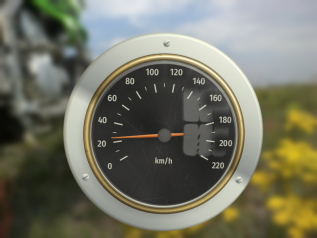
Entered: 25 km/h
